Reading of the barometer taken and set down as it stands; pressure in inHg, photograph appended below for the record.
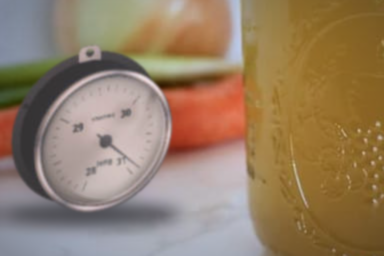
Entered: 30.9 inHg
